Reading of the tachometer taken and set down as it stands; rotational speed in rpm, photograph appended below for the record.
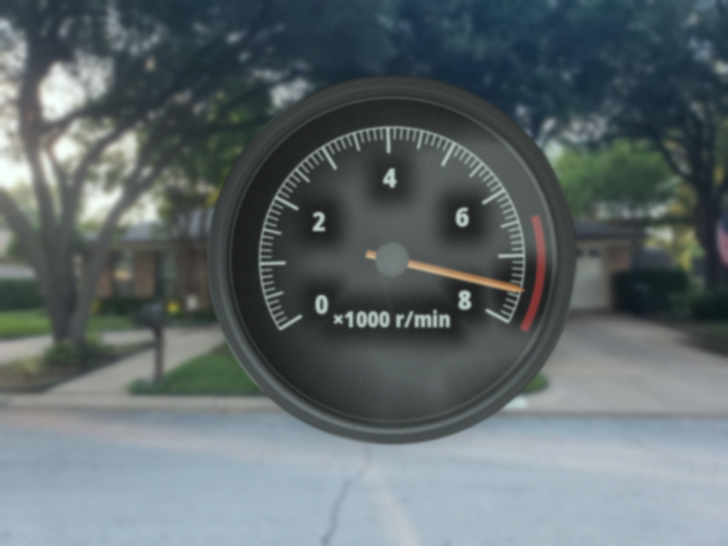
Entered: 7500 rpm
